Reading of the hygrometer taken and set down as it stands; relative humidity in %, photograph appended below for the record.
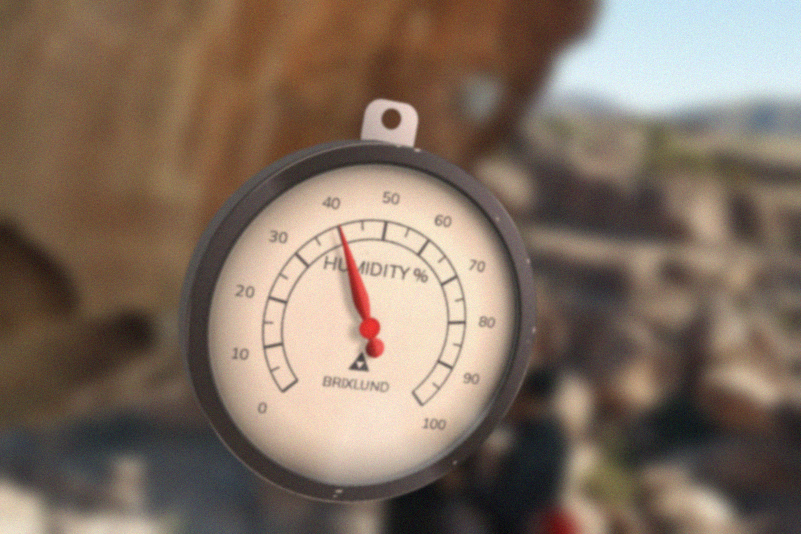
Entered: 40 %
